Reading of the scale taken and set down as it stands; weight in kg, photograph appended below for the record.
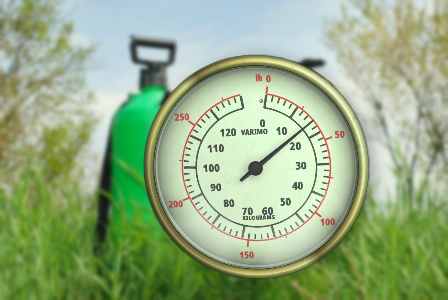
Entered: 16 kg
